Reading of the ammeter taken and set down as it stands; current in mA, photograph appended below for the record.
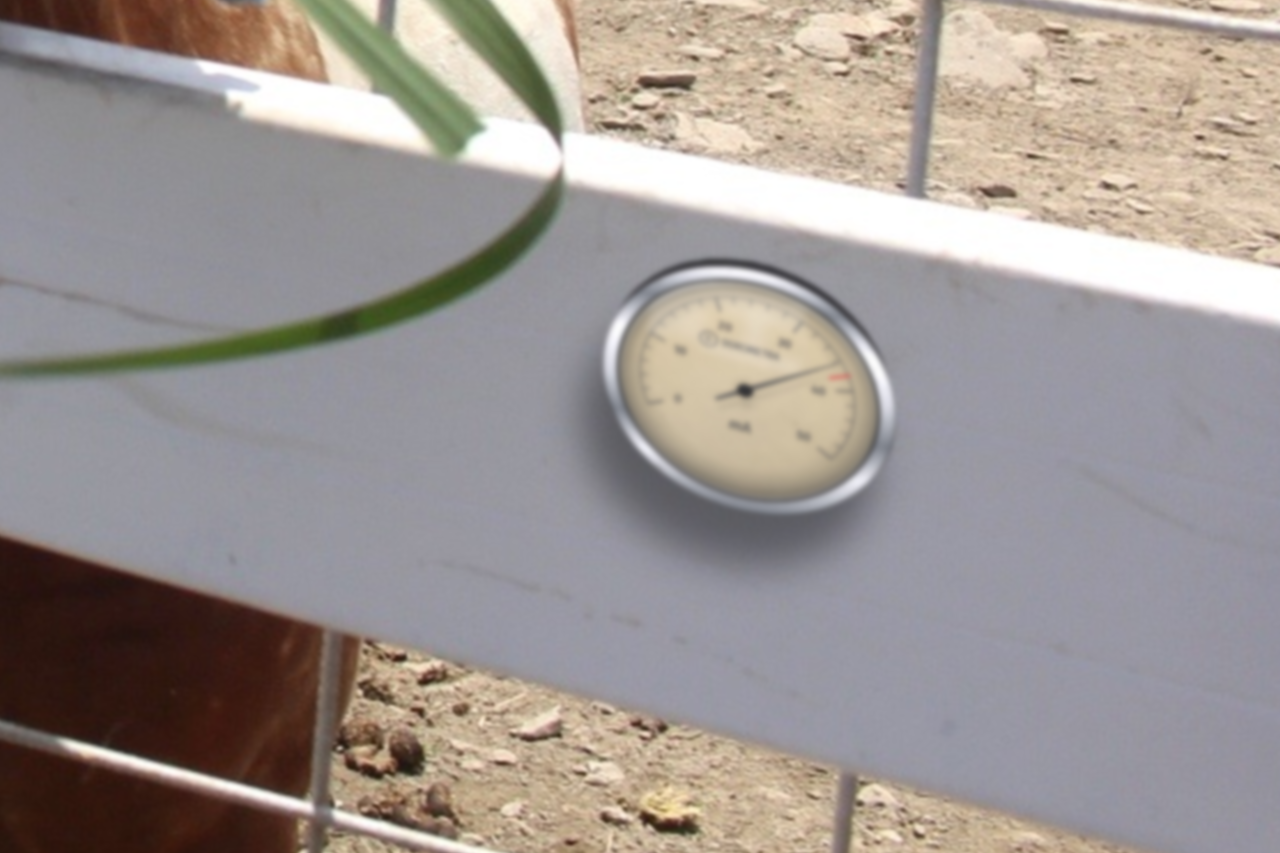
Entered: 36 mA
